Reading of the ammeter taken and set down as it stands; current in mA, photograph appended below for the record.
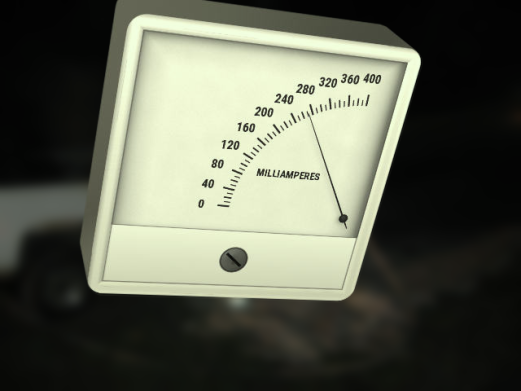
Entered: 270 mA
